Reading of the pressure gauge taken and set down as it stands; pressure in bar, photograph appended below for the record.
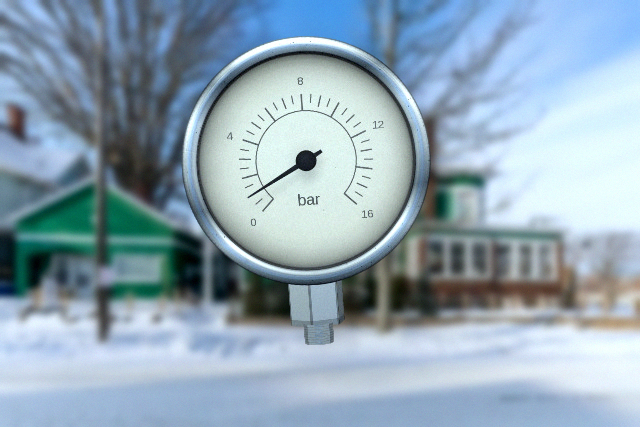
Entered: 1 bar
